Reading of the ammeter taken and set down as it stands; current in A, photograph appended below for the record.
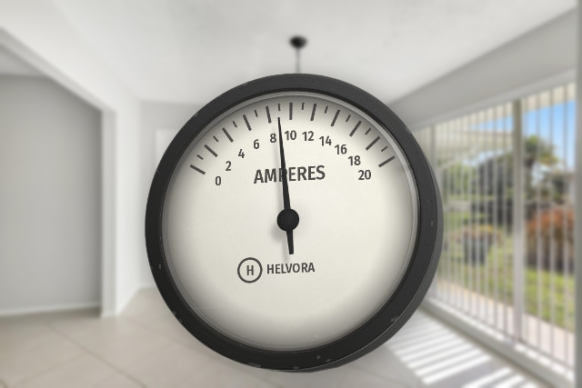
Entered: 9 A
